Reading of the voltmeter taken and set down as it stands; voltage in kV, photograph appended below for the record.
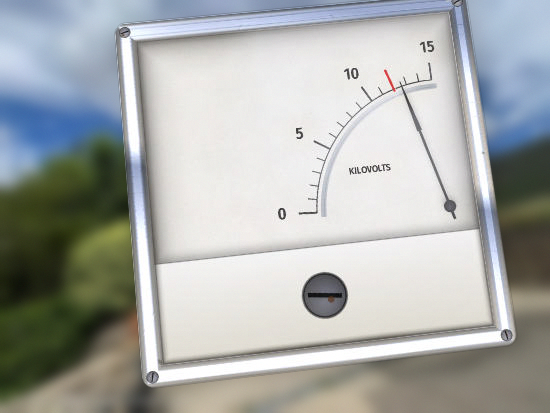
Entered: 12.5 kV
